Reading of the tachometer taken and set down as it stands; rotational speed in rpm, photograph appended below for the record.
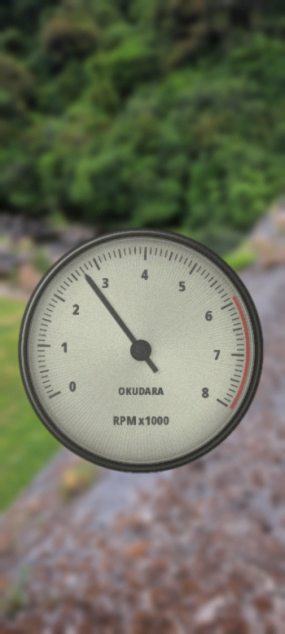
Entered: 2700 rpm
